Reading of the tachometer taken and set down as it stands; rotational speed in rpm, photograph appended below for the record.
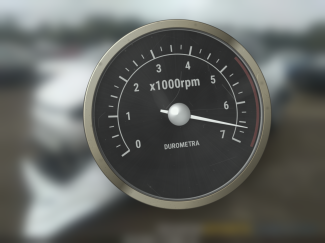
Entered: 6625 rpm
